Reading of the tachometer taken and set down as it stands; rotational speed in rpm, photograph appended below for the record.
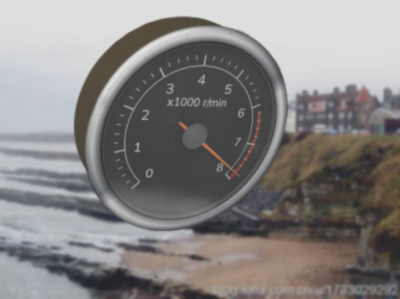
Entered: 7800 rpm
